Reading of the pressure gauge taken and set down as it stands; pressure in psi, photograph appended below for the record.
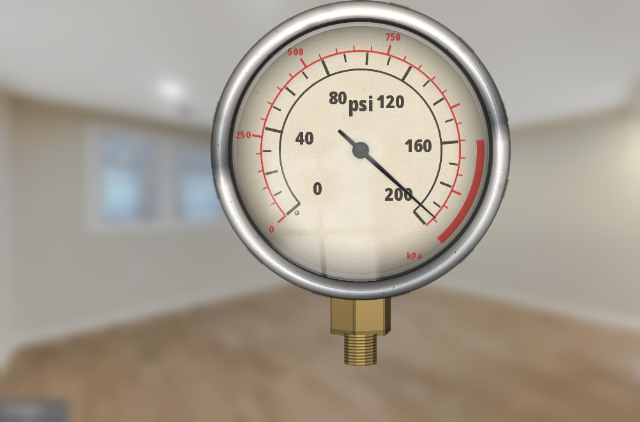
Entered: 195 psi
